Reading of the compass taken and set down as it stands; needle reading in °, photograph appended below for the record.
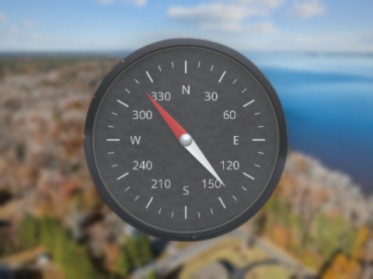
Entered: 320 °
